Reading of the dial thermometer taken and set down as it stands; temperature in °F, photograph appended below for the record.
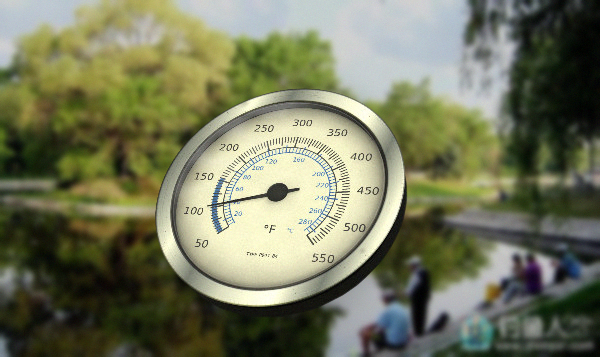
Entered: 100 °F
